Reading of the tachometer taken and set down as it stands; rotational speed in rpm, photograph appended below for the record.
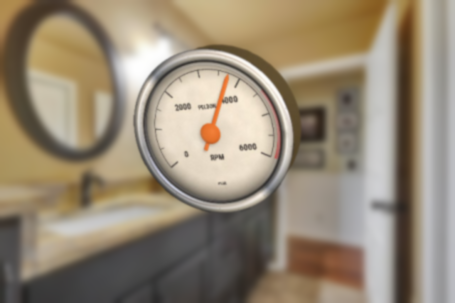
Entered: 3750 rpm
